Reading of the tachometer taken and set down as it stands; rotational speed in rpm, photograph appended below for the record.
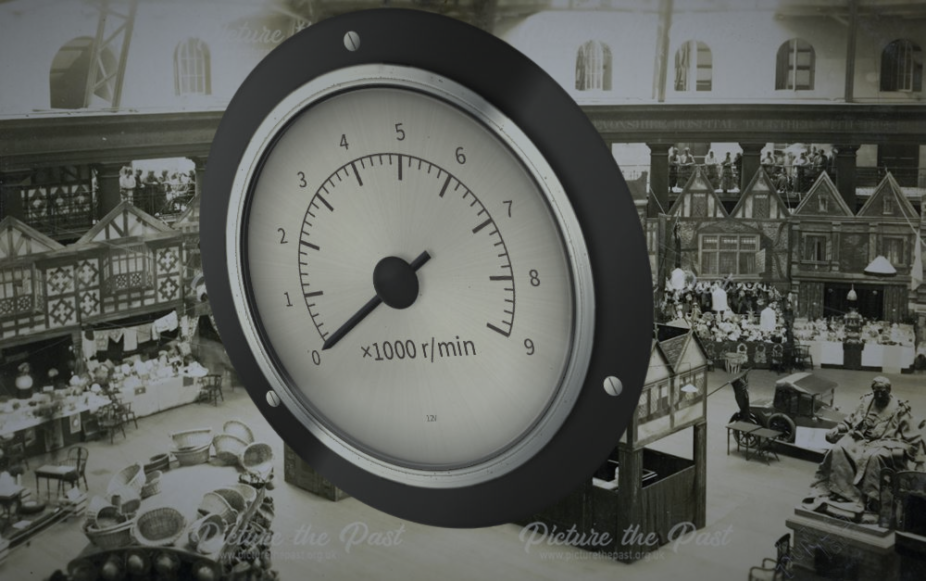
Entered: 0 rpm
